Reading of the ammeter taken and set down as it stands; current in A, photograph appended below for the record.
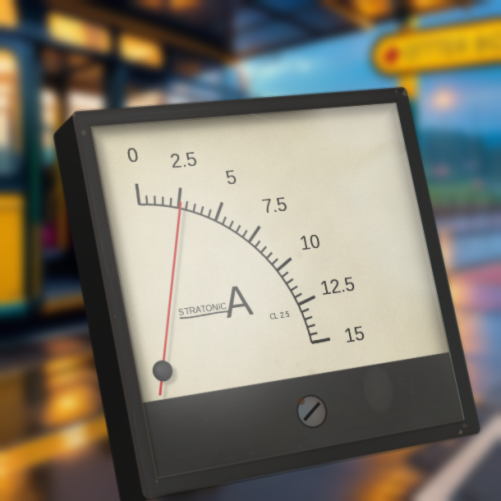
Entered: 2.5 A
